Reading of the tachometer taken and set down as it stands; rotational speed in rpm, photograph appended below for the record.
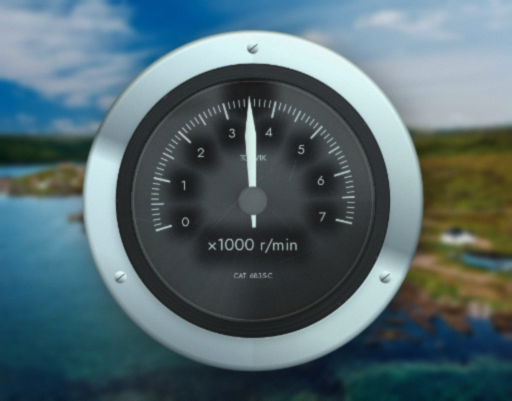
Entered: 3500 rpm
